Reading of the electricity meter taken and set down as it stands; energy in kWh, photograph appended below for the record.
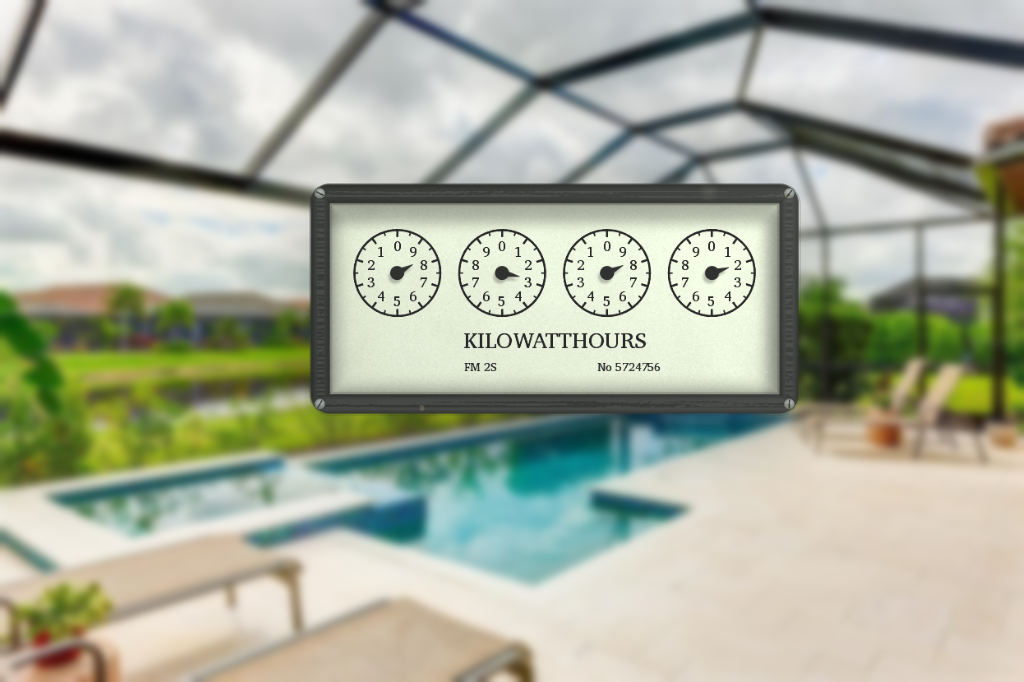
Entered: 8282 kWh
